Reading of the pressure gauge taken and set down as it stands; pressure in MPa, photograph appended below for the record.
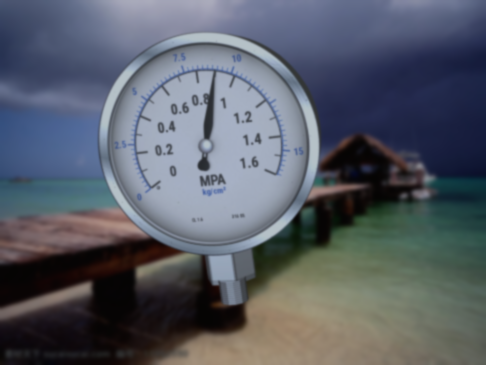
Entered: 0.9 MPa
